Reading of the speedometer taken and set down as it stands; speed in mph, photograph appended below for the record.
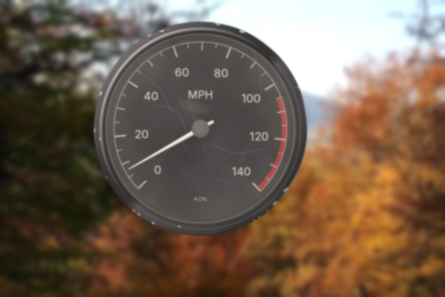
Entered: 7.5 mph
